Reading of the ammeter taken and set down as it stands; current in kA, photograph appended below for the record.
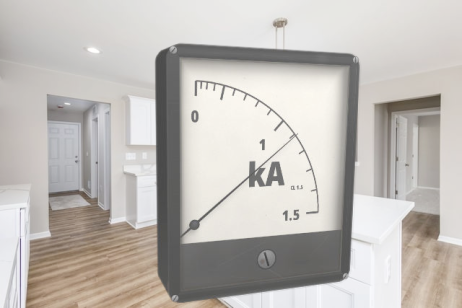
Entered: 1.1 kA
